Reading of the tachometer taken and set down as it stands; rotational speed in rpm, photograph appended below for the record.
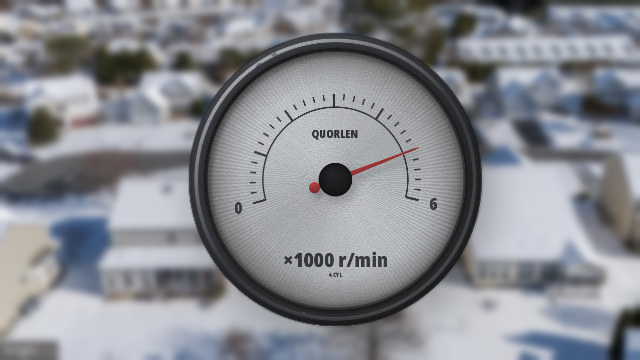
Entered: 5000 rpm
